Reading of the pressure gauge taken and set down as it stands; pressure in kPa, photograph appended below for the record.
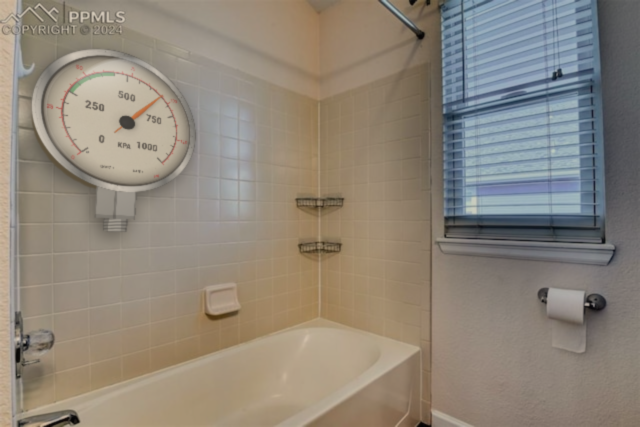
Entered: 650 kPa
